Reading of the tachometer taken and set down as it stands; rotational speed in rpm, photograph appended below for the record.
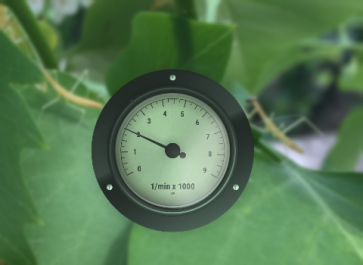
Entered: 2000 rpm
